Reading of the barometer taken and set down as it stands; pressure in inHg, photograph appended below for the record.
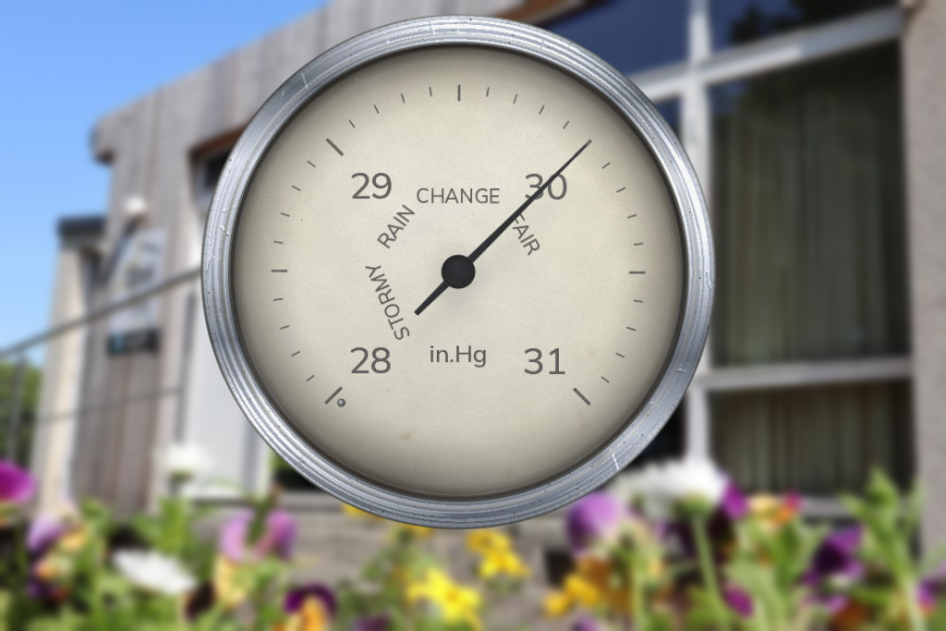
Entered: 30 inHg
